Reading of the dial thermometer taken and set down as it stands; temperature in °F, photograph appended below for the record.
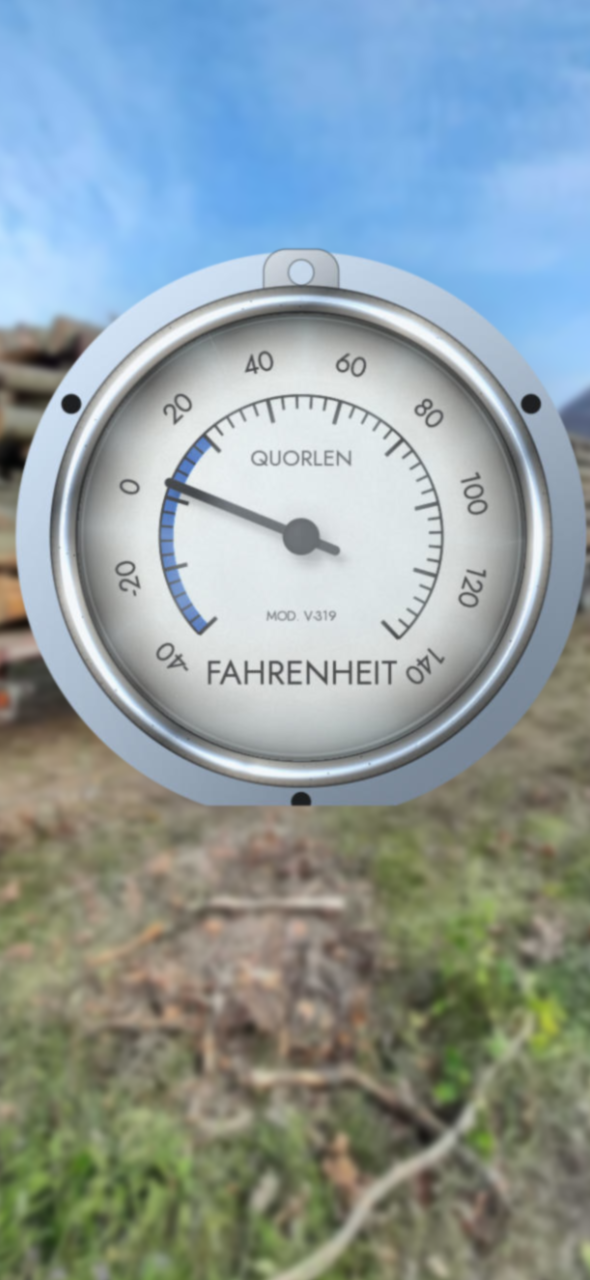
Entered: 4 °F
